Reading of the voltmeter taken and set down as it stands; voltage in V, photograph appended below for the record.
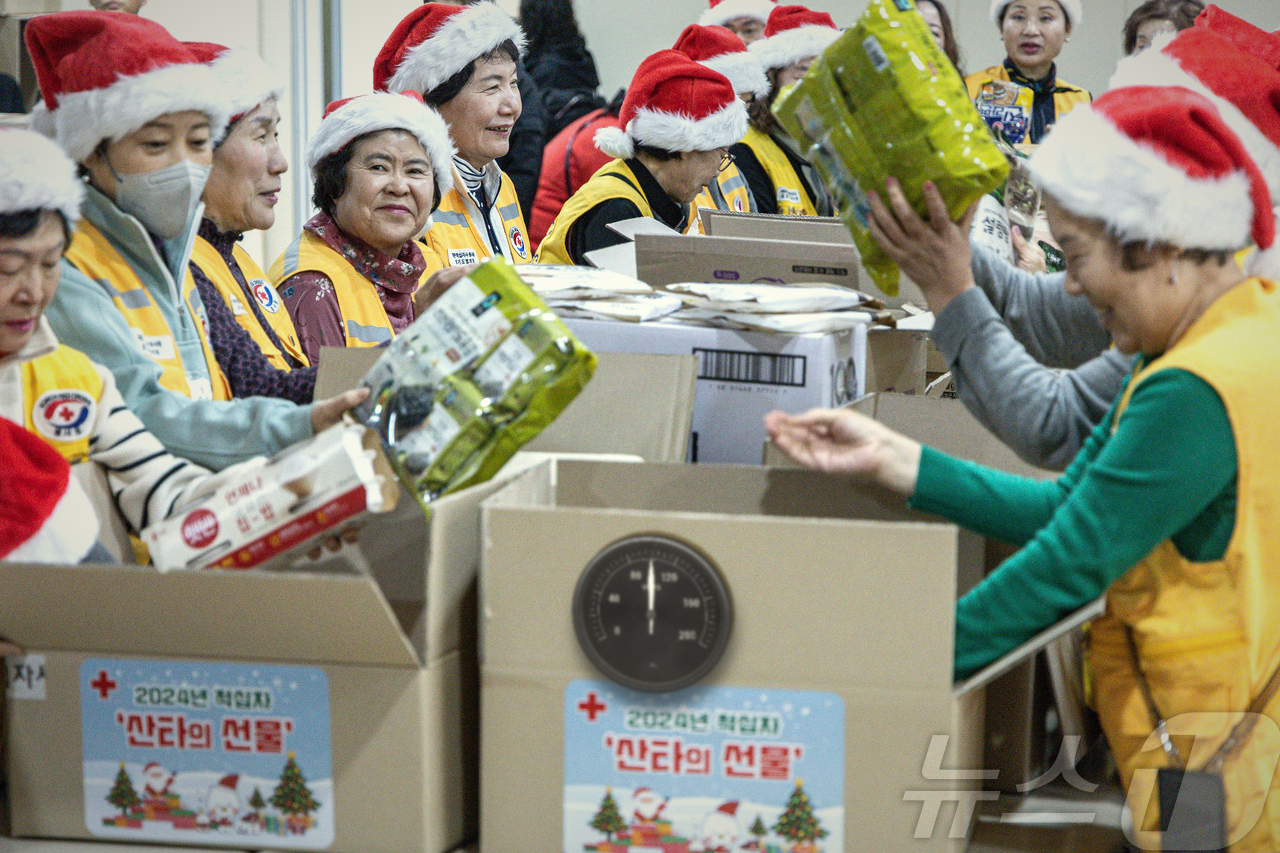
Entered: 100 V
